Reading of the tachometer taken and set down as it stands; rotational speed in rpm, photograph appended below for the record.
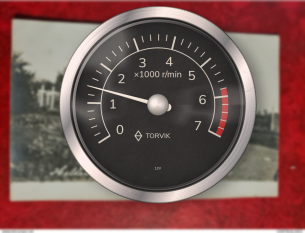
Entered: 1400 rpm
